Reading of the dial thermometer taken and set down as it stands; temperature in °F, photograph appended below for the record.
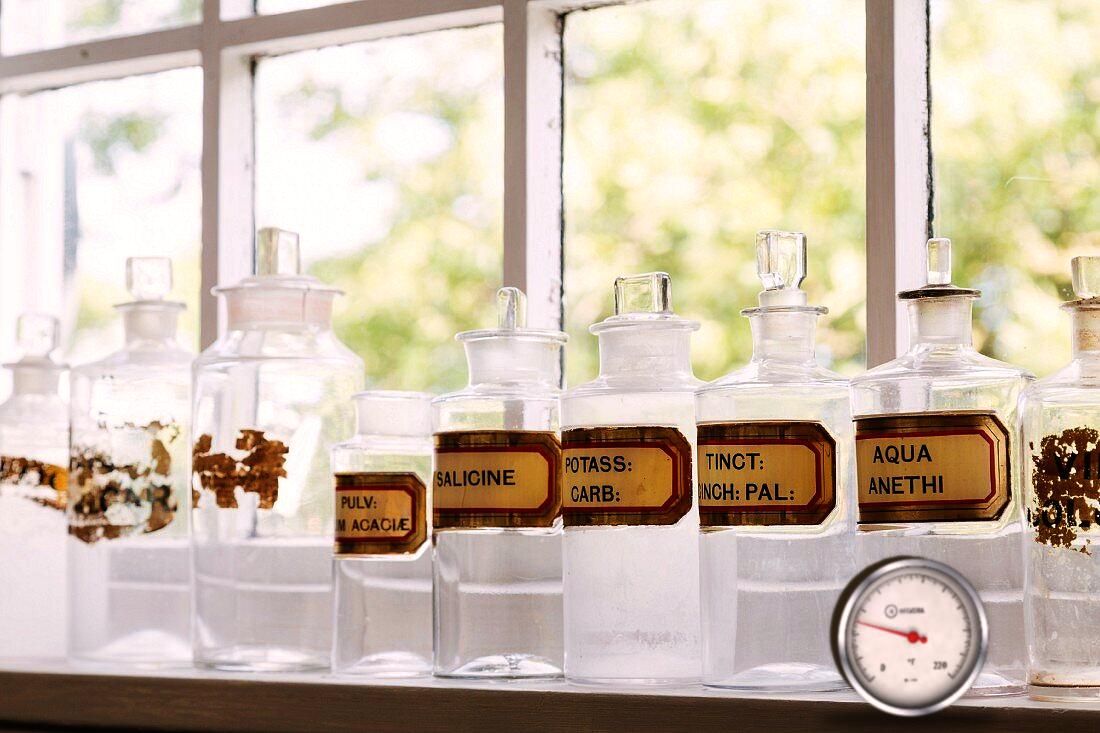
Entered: 50 °F
